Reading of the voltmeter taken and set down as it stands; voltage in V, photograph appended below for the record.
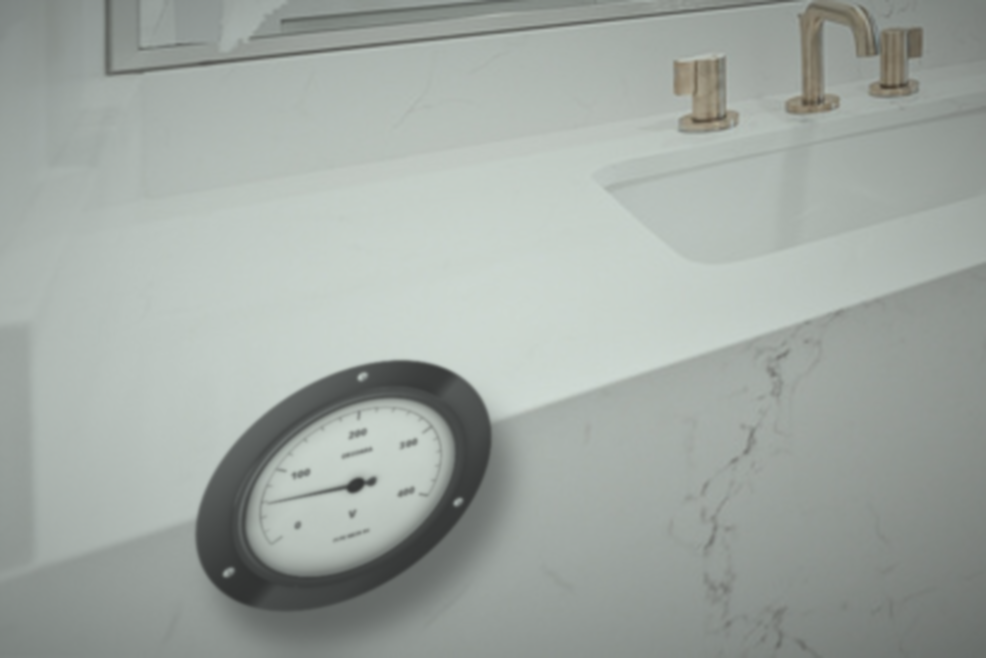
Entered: 60 V
